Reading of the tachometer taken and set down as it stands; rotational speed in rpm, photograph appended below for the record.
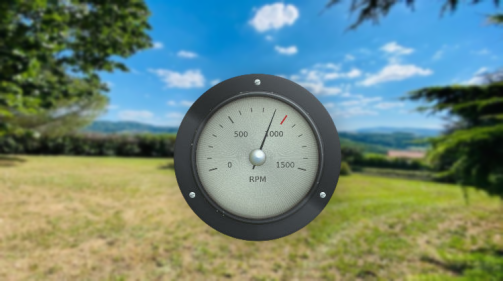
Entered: 900 rpm
